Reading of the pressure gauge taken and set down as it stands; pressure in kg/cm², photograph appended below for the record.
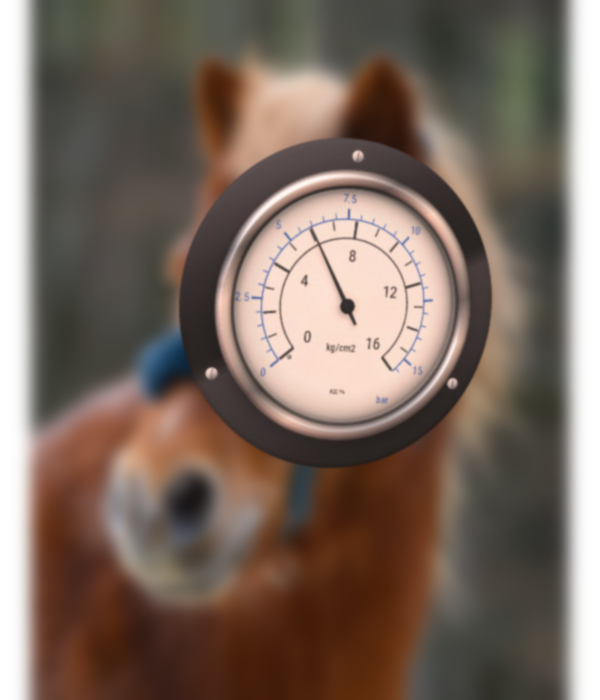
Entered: 6 kg/cm²
